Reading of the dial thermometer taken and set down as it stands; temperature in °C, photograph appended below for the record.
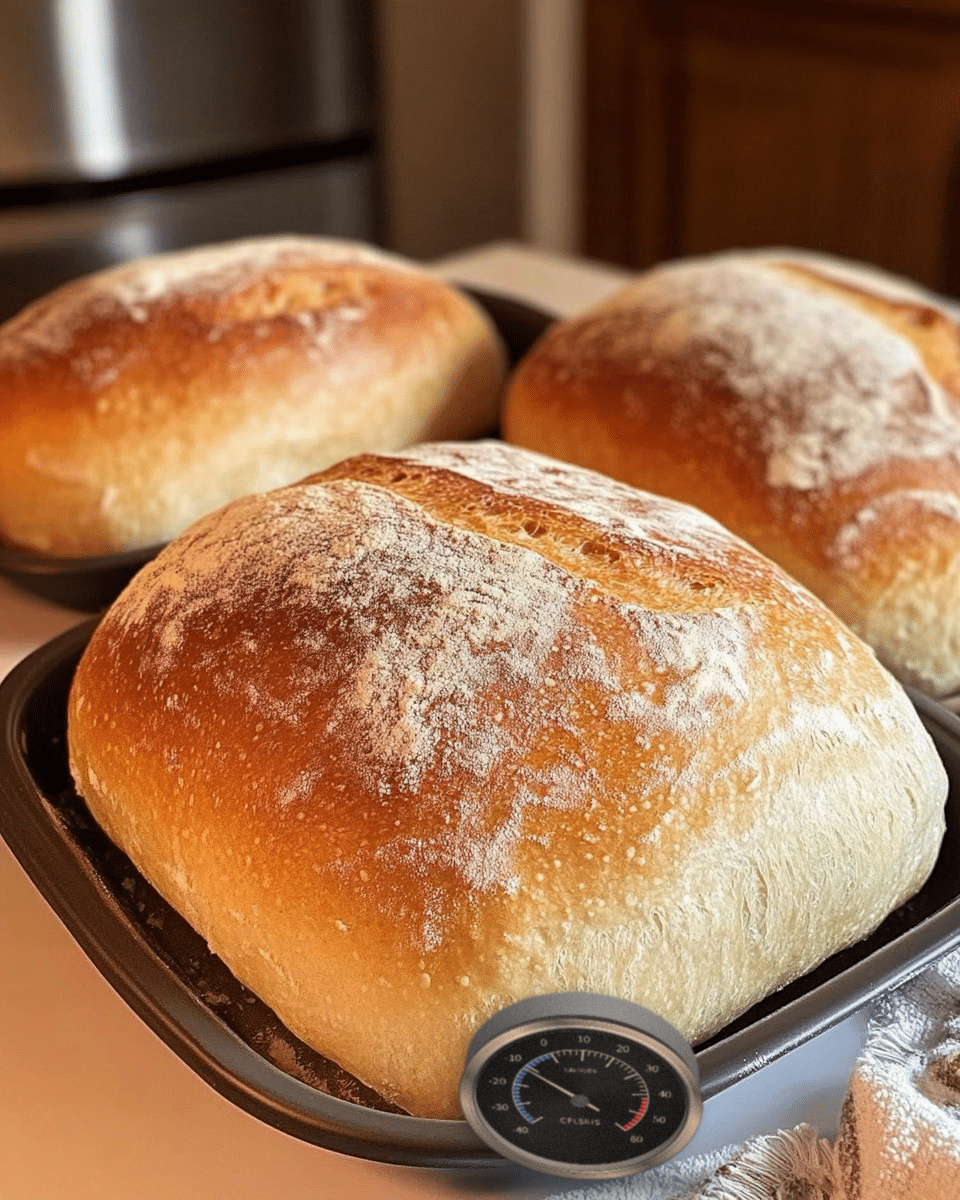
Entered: -10 °C
